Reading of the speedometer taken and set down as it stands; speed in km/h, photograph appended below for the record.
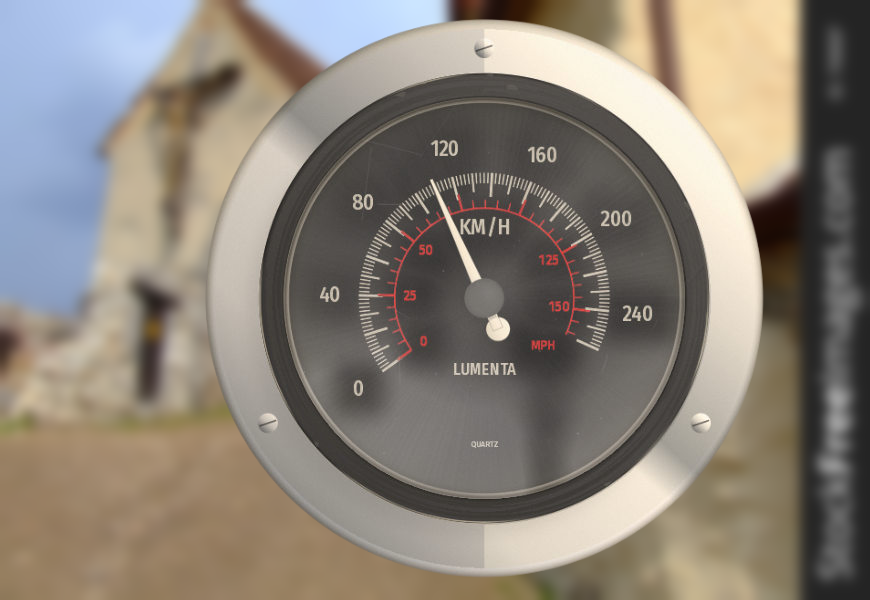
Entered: 110 km/h
